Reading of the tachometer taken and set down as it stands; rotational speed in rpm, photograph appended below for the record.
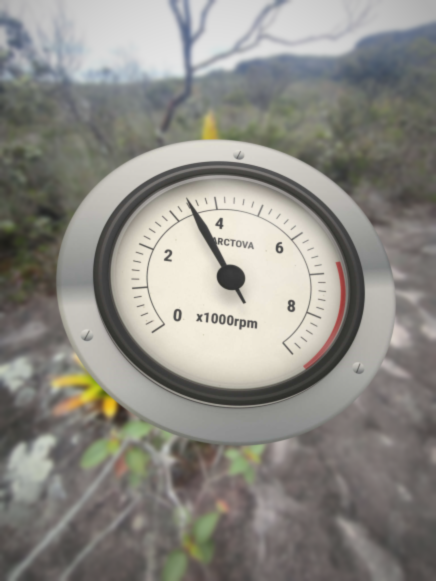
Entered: 3400 rpm
